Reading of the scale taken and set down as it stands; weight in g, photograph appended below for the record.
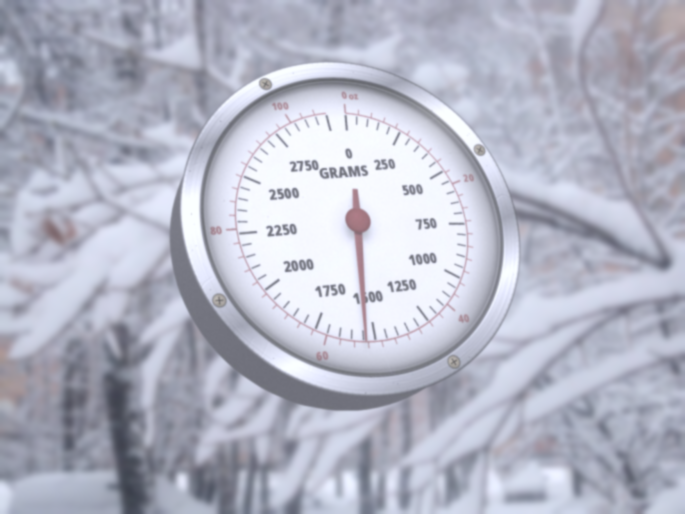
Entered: 1550 g
